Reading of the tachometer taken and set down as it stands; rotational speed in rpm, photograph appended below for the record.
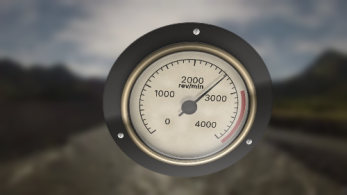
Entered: 2600 rpm
